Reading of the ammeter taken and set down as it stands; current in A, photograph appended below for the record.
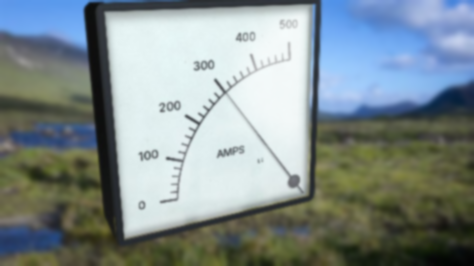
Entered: 300 A
